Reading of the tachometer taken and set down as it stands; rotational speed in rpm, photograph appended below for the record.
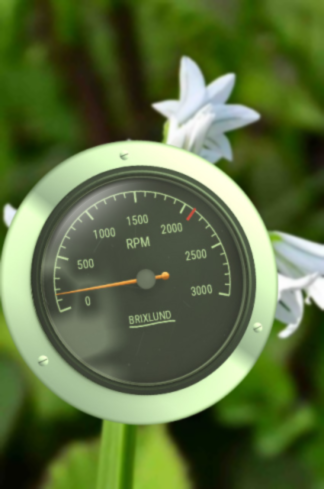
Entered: 150 rpm
